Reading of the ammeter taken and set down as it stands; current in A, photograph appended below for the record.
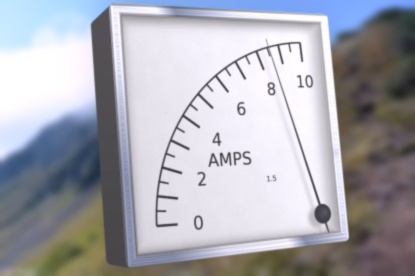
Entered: 8.5 A
